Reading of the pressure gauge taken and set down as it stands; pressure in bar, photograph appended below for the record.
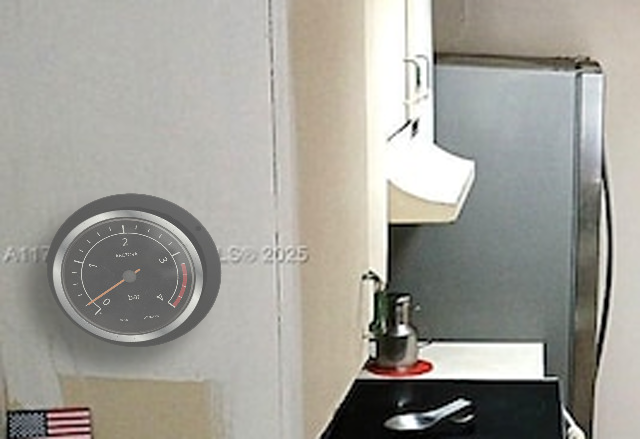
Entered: 0.2 bar
